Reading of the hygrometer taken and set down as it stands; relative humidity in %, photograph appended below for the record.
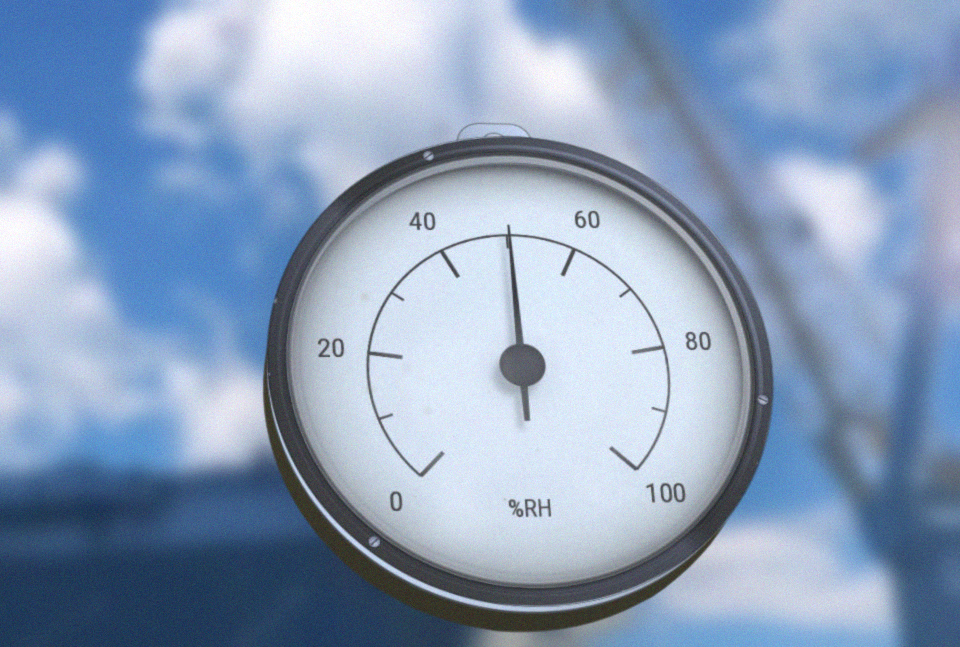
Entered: 50 %
